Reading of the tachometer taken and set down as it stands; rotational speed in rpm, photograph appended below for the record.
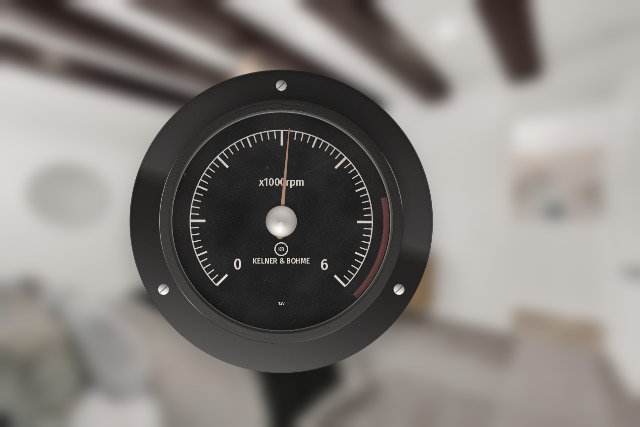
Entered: 3100 rpm
